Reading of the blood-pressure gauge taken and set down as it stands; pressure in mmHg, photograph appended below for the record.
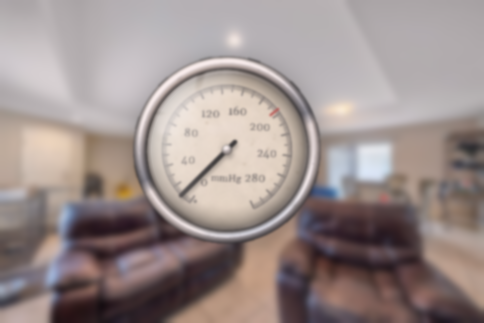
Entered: 10 mmHg
